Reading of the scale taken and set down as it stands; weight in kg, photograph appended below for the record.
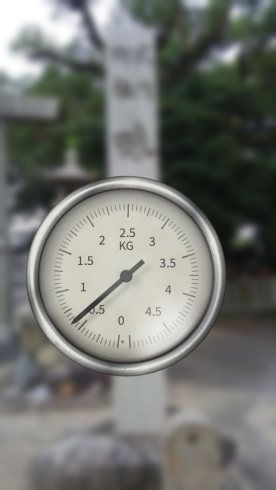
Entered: 0.6 kg
